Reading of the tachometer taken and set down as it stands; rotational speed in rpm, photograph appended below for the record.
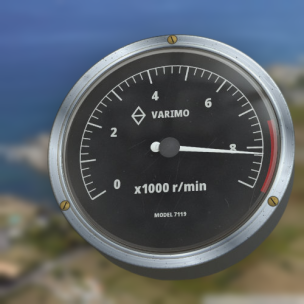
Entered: 8200 rpm
